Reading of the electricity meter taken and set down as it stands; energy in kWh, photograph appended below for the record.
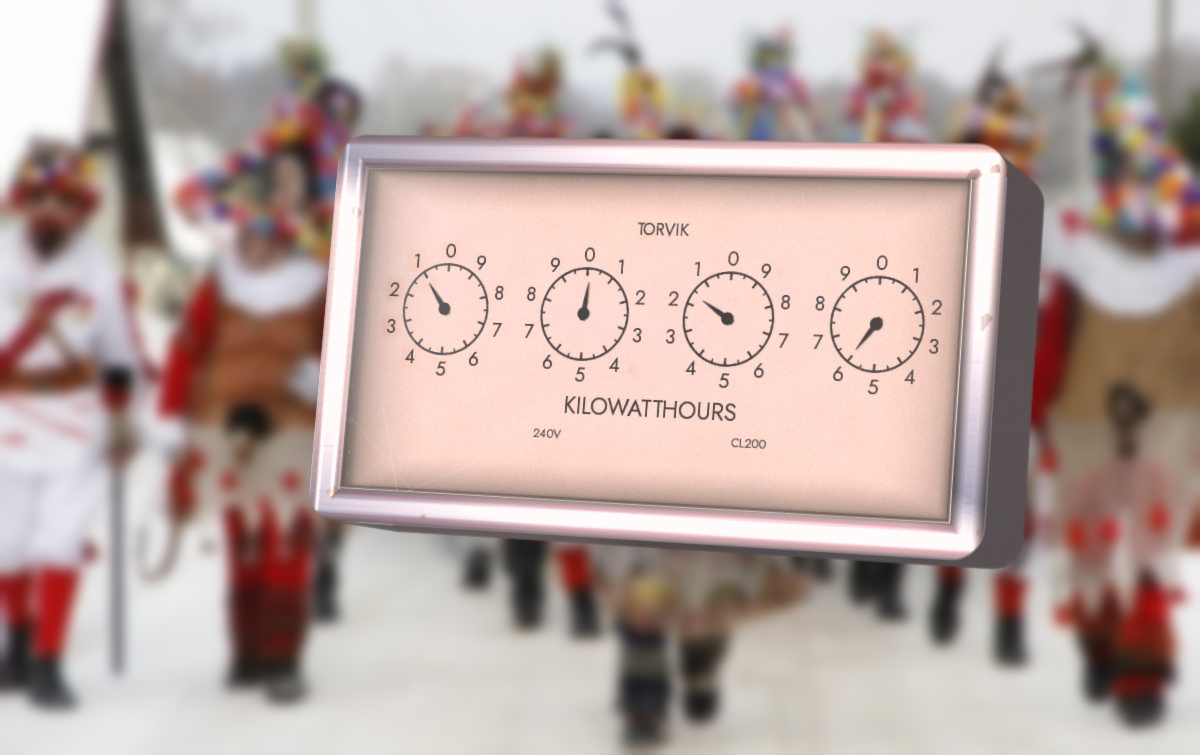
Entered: 1016 kWh
